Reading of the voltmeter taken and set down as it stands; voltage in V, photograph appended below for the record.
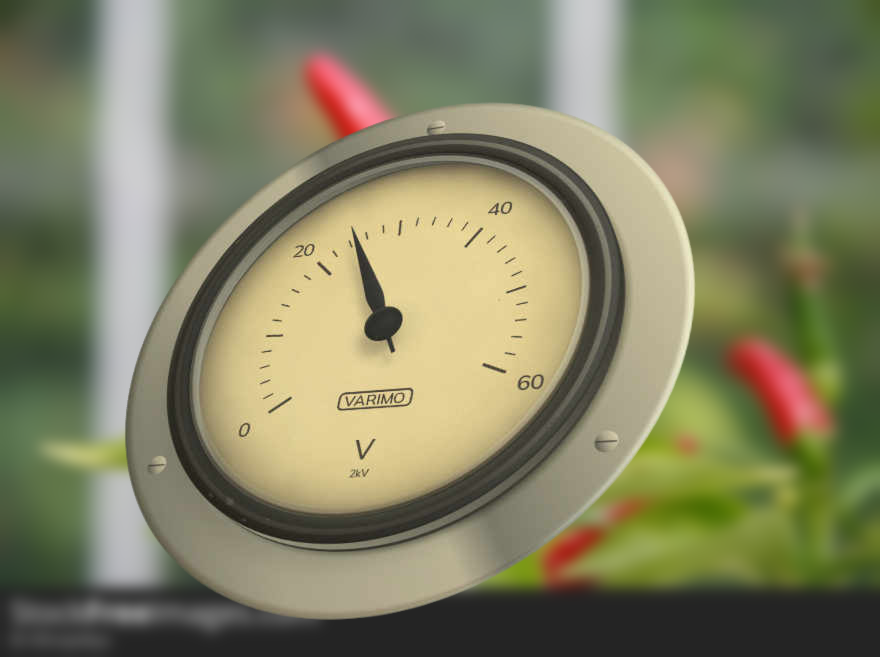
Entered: 25 V
